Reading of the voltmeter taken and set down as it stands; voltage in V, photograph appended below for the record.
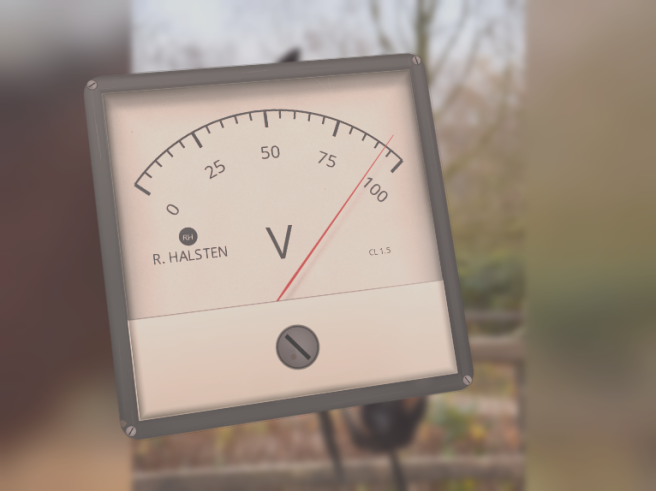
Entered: 92.5 V
